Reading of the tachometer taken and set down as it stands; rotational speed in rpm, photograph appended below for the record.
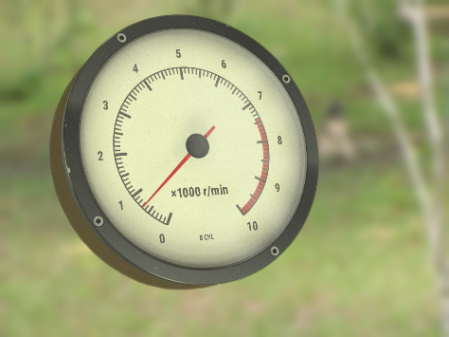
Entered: 700 rpm
